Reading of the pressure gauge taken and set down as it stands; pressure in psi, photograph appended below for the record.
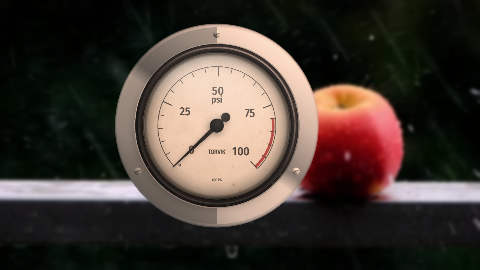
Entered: 0 psi
